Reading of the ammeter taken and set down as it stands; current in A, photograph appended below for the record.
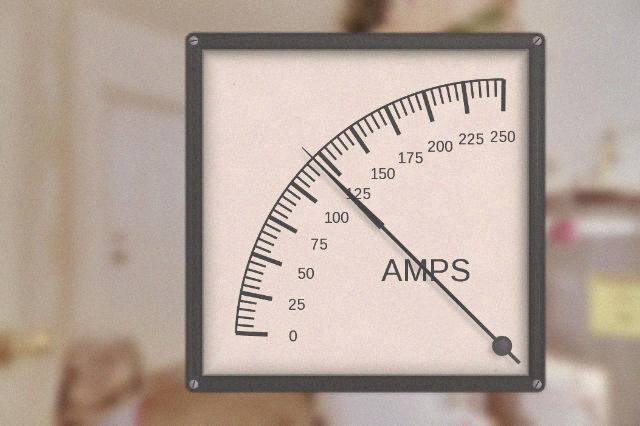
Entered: 120 A
